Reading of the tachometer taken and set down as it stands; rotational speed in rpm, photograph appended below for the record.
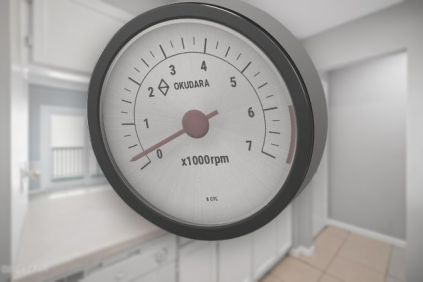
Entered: 250 rpm
